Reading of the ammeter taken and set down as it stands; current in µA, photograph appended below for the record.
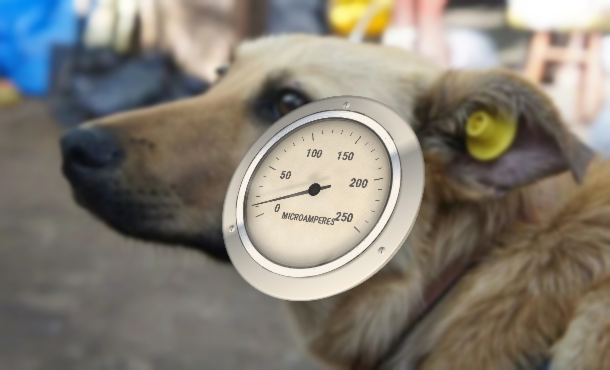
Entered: 10 µA
